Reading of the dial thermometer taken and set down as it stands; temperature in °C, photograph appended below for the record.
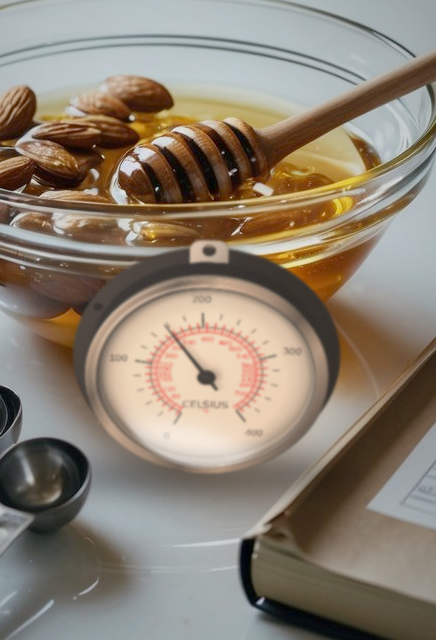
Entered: 160 °C
